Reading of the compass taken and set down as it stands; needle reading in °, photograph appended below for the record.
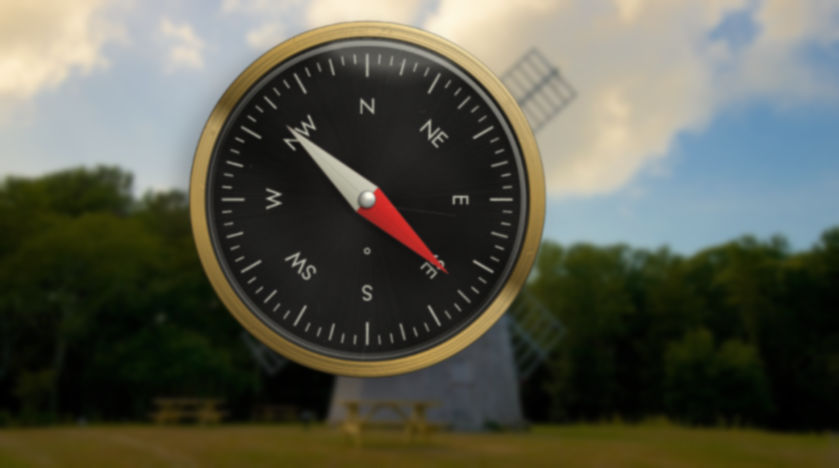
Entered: 132.5 °
